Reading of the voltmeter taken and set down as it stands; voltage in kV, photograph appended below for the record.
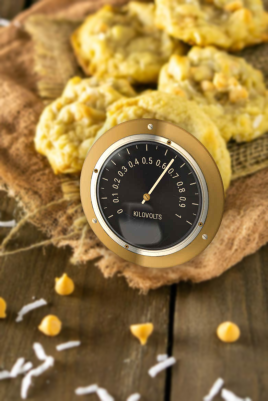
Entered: 0.65 kV
